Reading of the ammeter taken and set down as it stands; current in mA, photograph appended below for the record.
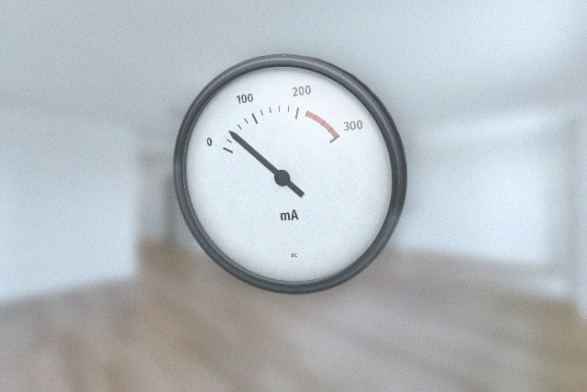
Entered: 40 mA
